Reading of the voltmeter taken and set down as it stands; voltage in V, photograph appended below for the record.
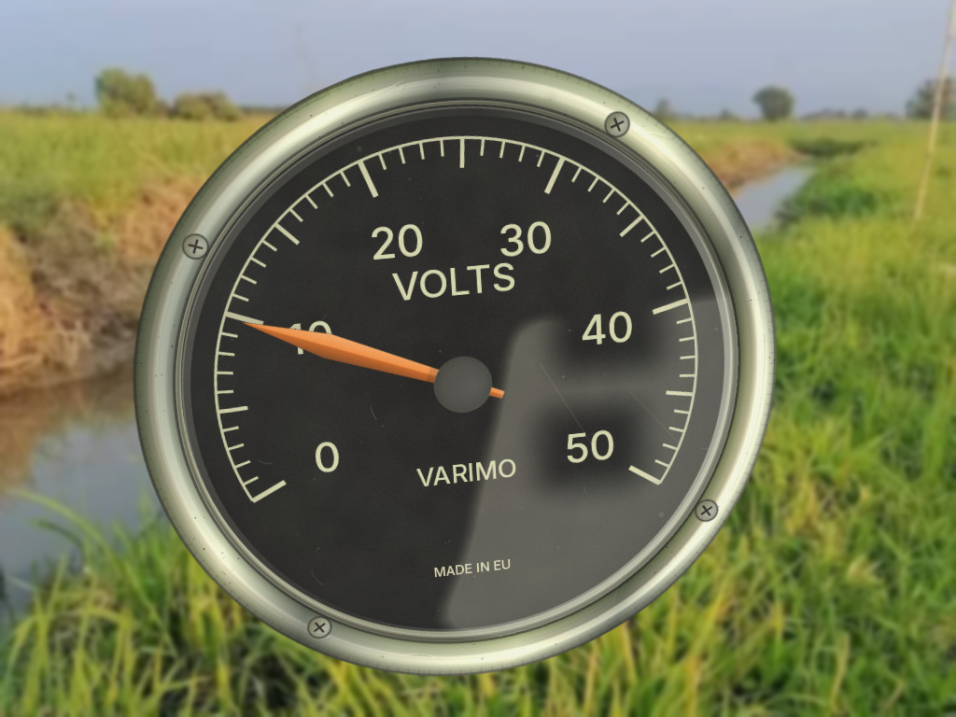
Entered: 10 V
